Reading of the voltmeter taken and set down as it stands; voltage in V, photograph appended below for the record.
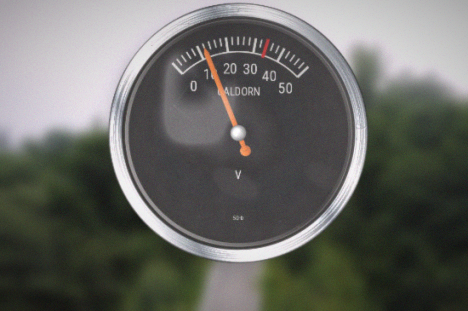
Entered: 12 V
